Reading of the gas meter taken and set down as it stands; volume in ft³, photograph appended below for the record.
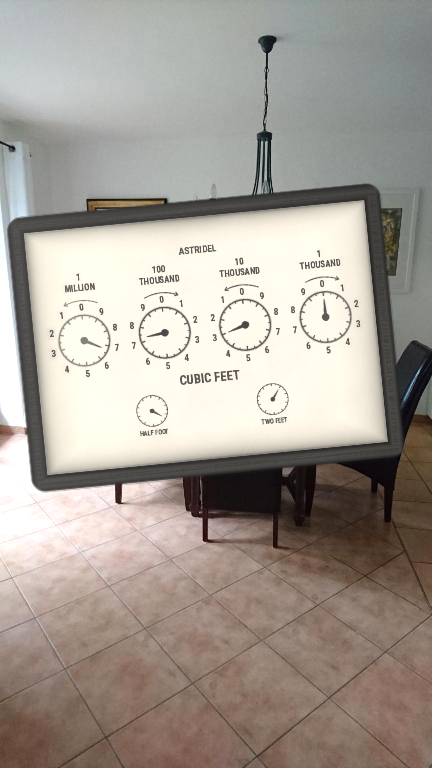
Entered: 673000 ft³
